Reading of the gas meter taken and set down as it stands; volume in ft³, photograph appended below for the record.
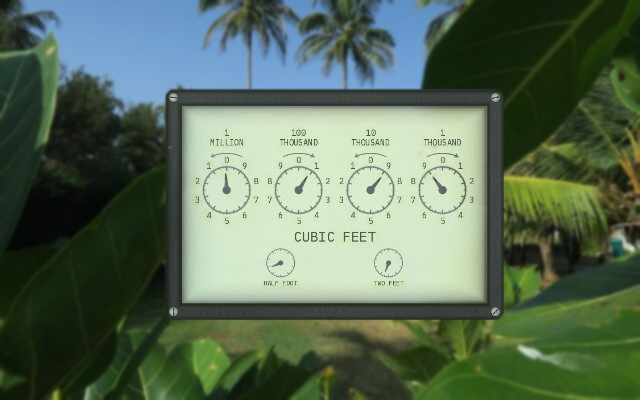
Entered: 8900 ft³
